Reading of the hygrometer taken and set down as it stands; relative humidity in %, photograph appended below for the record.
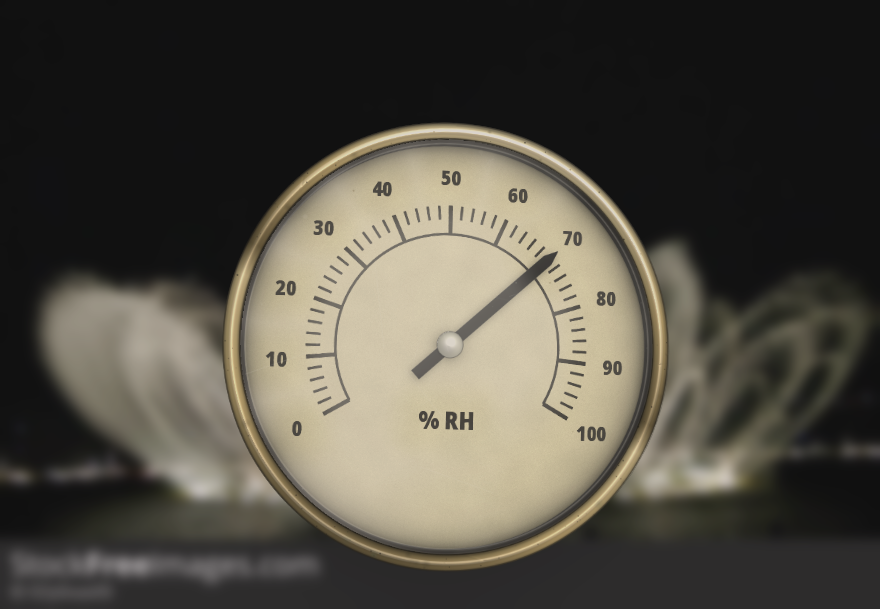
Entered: 70 %
